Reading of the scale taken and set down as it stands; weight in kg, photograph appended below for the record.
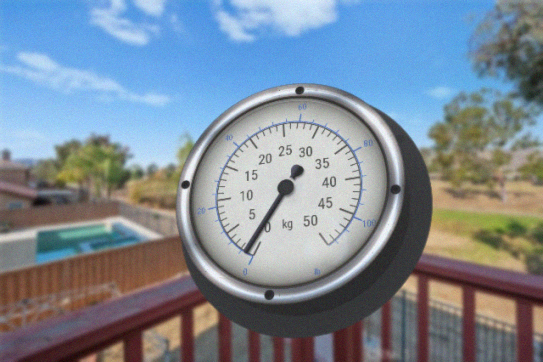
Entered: 1 kg
